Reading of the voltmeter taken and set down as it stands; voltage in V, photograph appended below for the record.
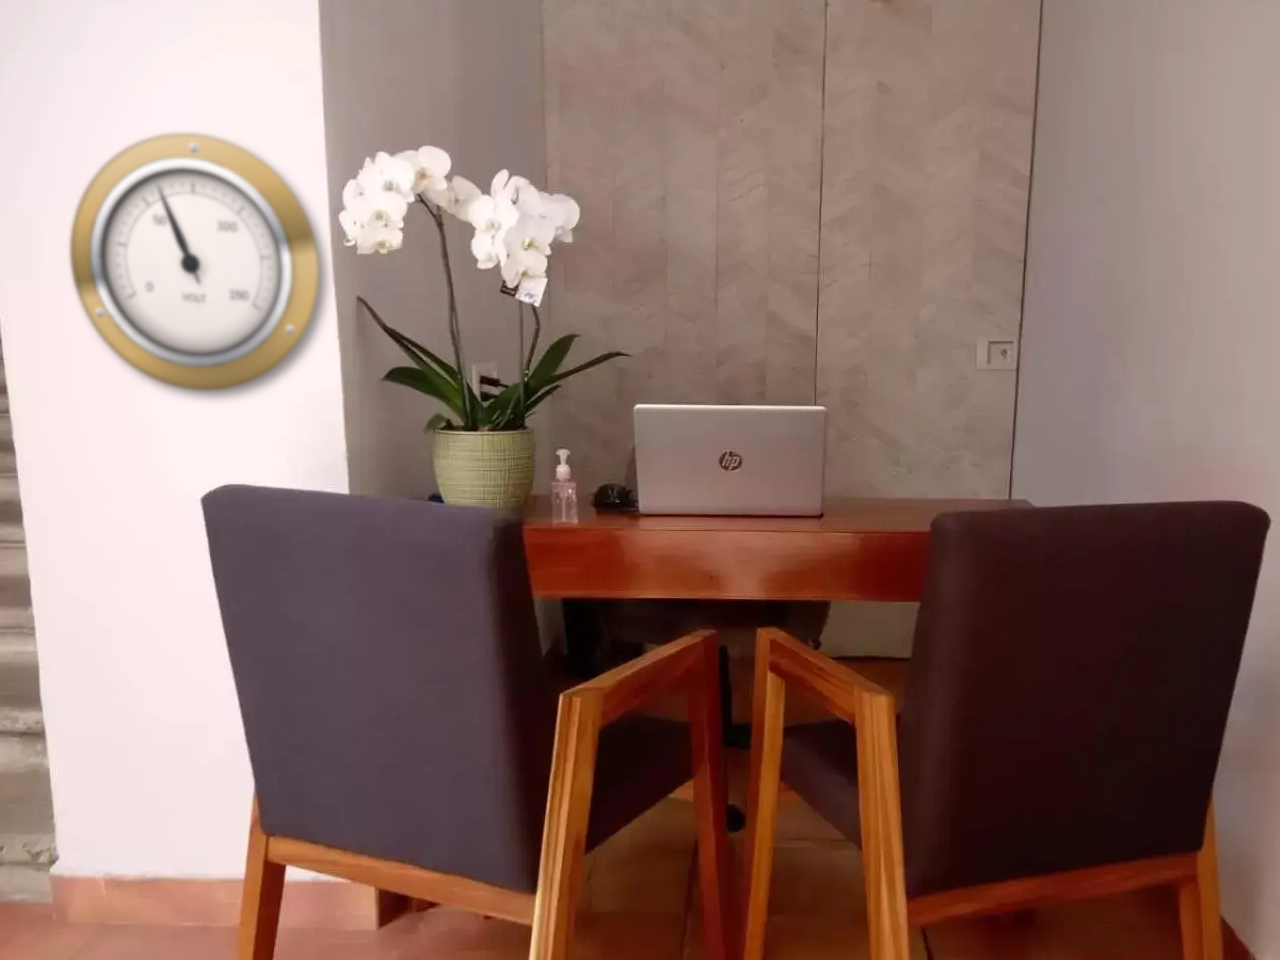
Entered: 60 V
